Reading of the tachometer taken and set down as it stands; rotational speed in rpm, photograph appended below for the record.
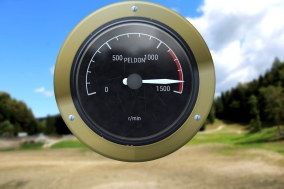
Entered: 1400 rpm
